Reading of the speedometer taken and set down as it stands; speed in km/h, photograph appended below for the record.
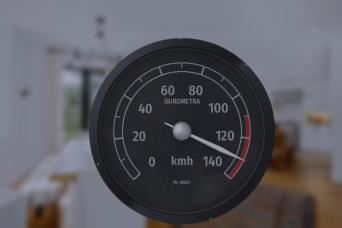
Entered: 130 km/h
